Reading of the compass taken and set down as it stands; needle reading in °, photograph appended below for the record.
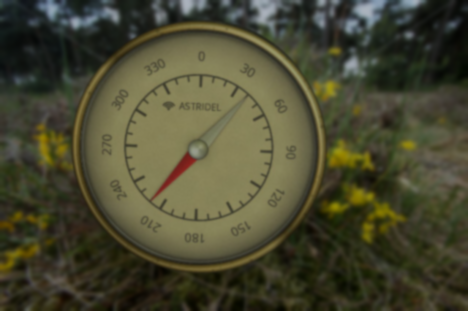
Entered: 220 °
